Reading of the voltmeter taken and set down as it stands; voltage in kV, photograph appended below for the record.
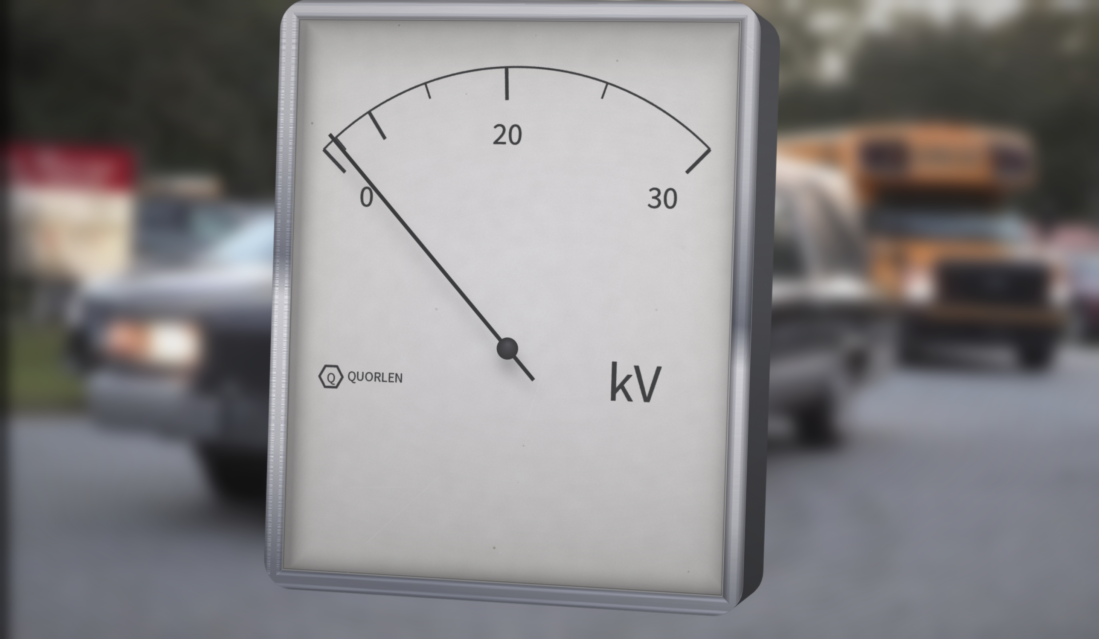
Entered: 5 kV
